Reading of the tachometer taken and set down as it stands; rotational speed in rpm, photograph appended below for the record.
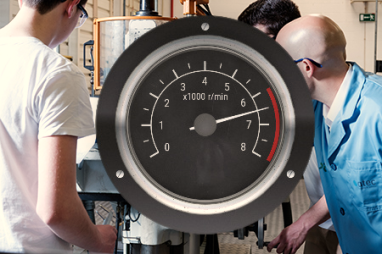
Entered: 6500 rpm
